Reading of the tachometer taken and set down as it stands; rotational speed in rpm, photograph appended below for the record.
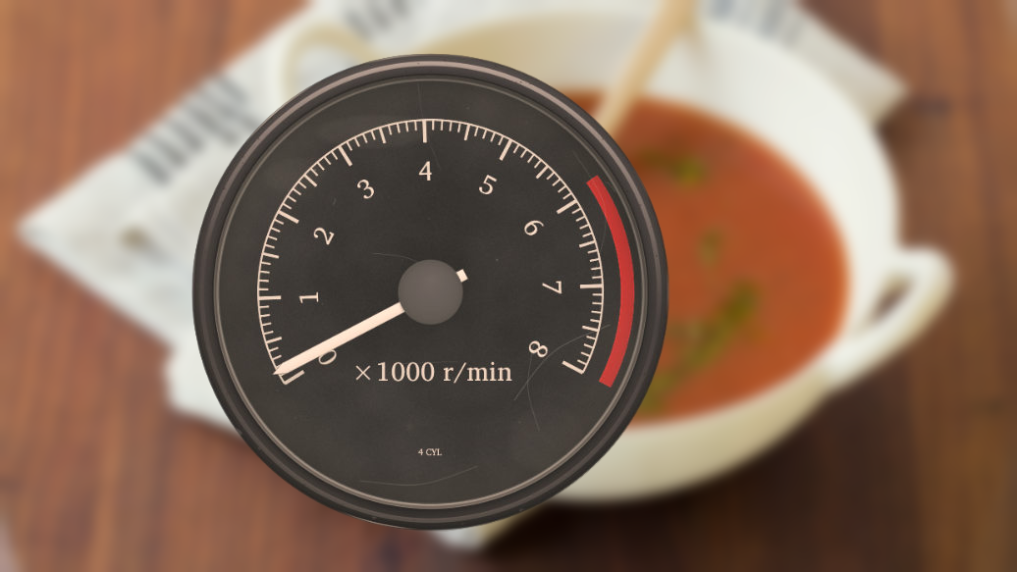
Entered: 150 rpm
